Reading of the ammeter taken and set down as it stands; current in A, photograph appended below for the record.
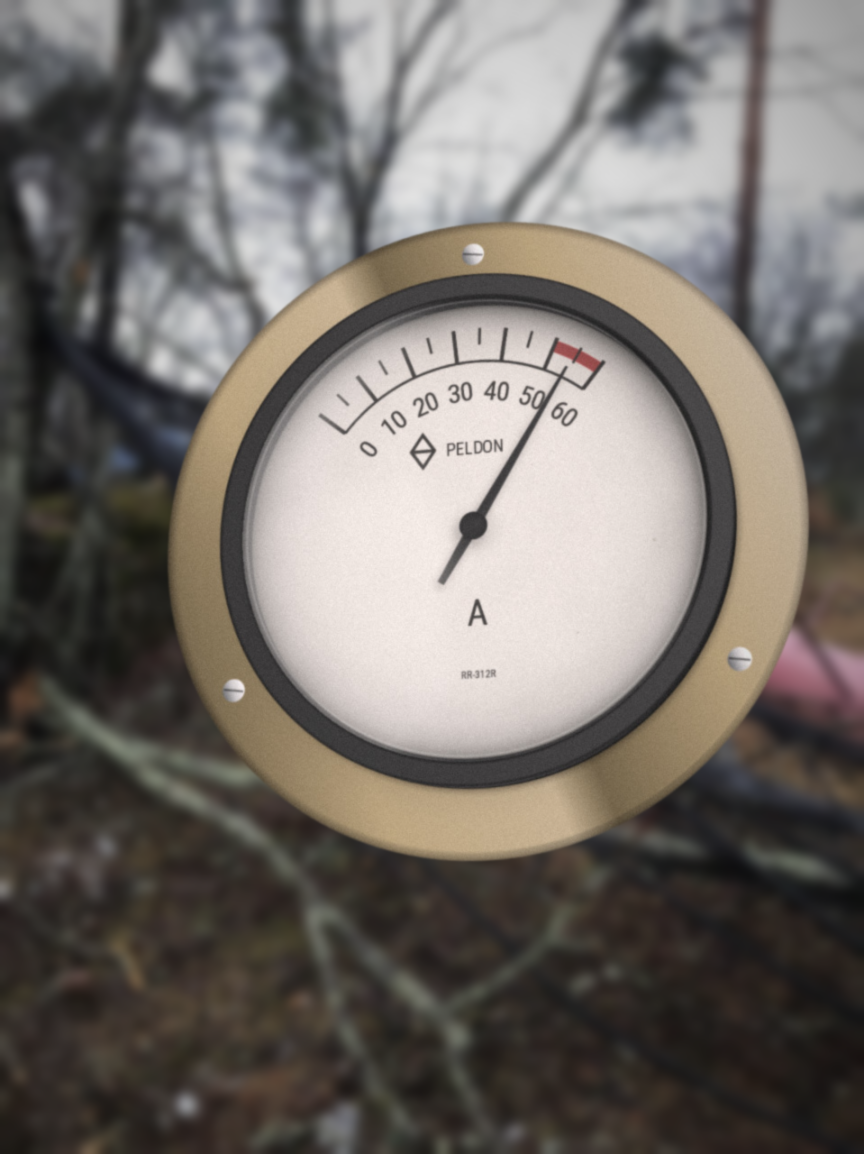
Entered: 55 A
